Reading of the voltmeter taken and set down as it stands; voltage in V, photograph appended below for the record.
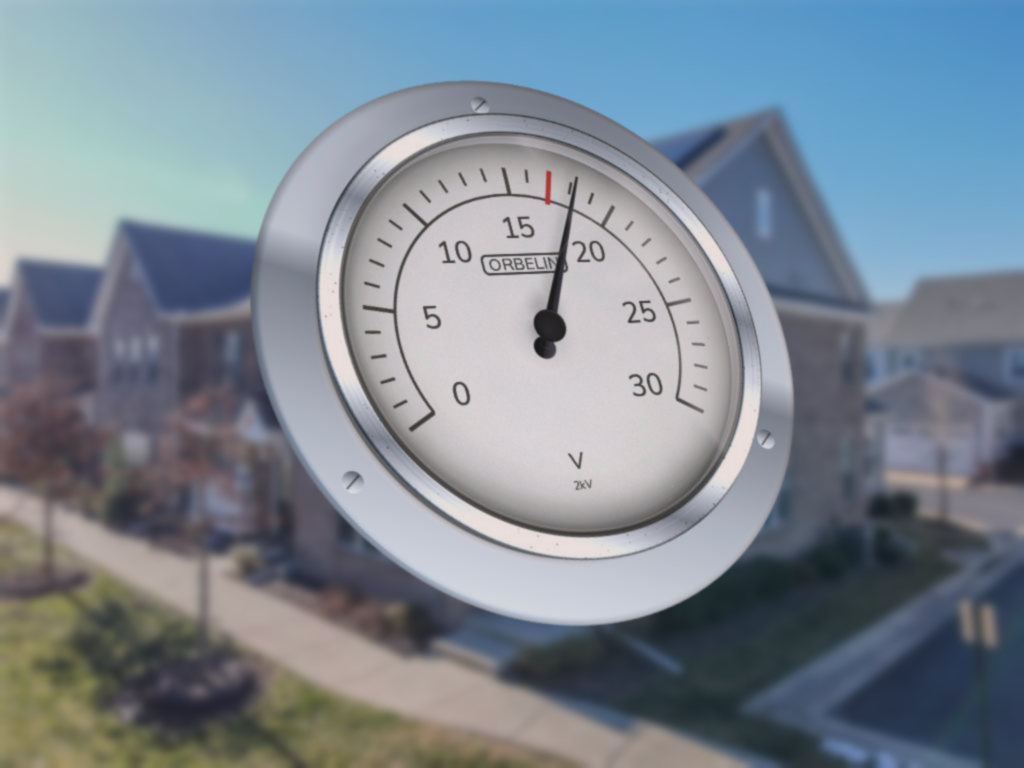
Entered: 18 V
